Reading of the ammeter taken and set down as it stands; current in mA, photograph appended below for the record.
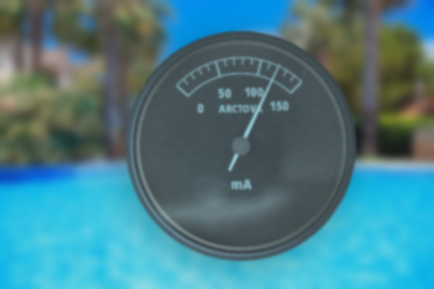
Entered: 120 mA
